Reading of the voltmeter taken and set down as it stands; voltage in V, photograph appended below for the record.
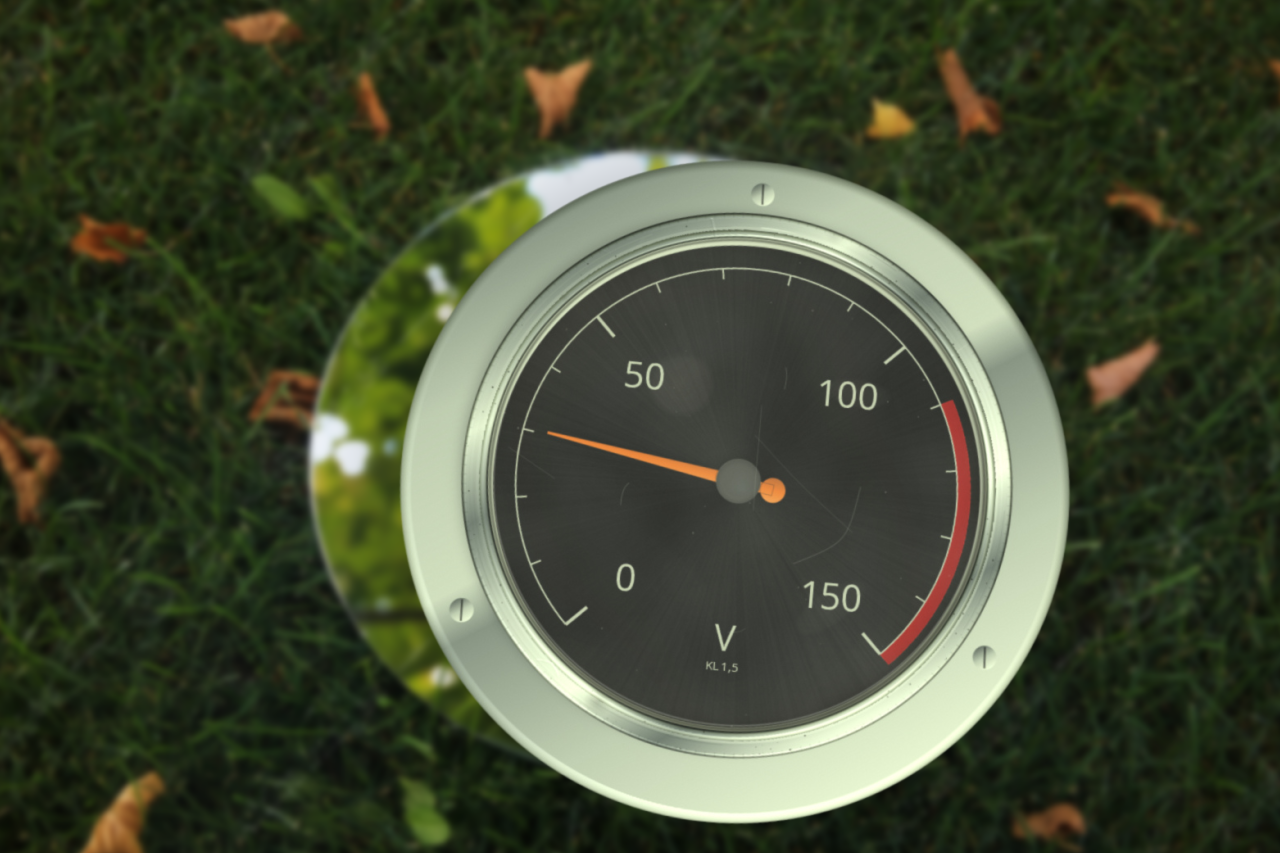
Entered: 30 V
